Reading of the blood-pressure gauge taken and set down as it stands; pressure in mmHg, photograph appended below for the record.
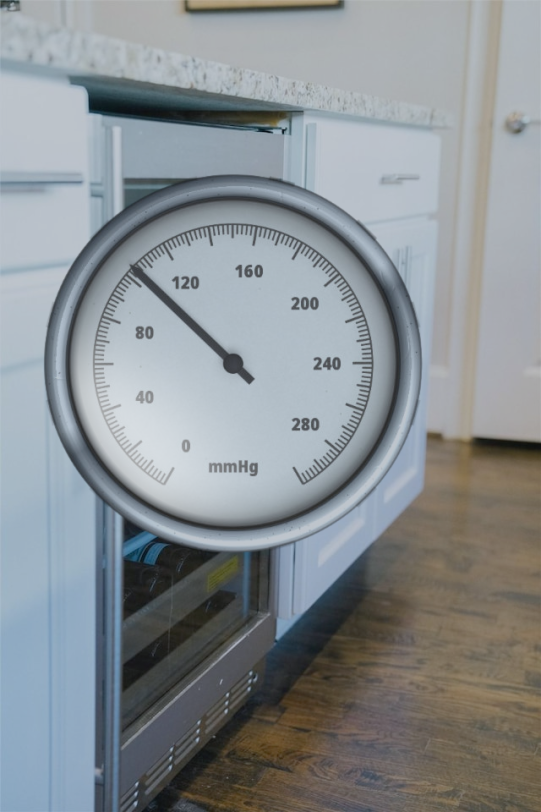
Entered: 104 mmHg
